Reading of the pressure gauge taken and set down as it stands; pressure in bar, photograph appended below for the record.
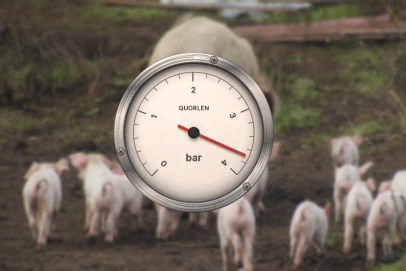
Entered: 3.7 bar
